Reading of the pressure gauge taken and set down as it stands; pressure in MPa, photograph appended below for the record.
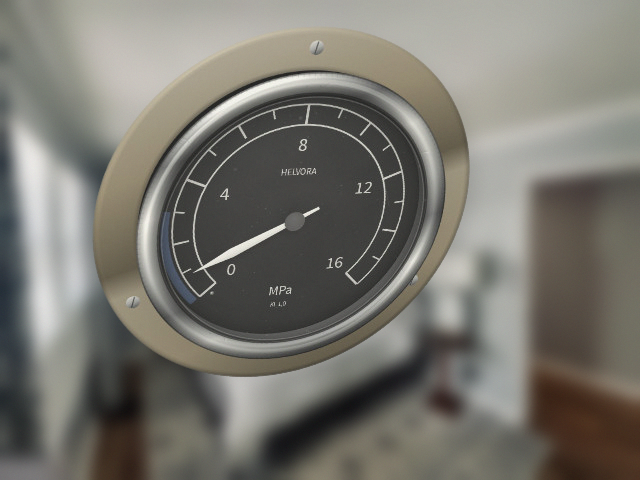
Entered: 1 MPa
